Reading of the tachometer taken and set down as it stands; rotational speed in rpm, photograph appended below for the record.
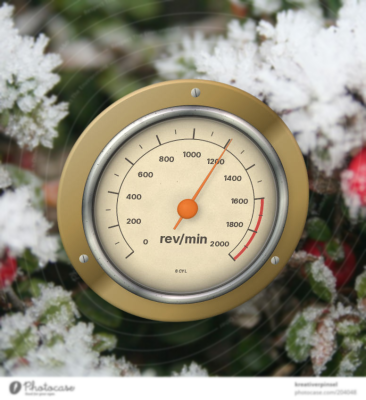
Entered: 1200 rpm
